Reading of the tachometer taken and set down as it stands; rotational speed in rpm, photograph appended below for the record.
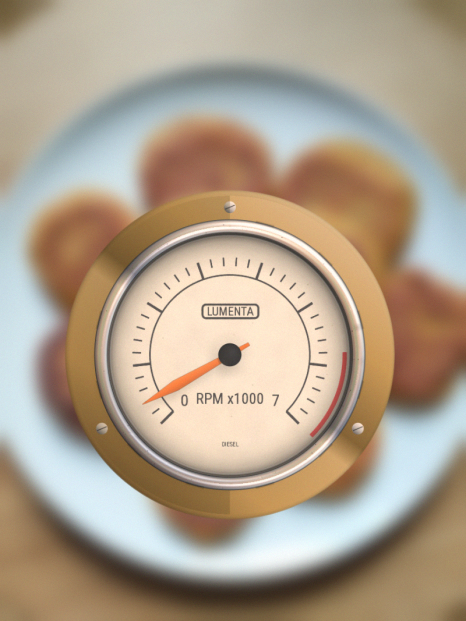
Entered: 400 rpm
